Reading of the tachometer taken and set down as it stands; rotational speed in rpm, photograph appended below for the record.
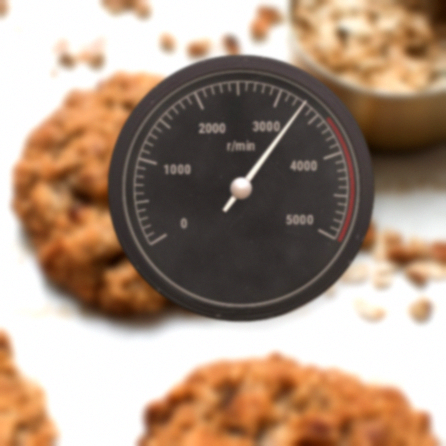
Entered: 3300 rpm
